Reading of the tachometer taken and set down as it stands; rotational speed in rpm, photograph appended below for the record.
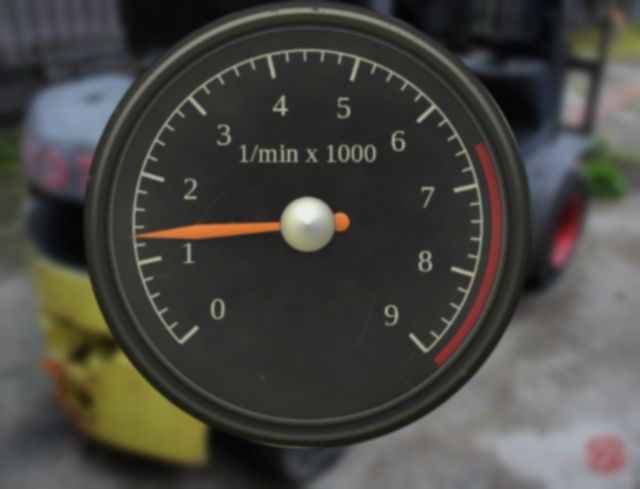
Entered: 1300 rpm
